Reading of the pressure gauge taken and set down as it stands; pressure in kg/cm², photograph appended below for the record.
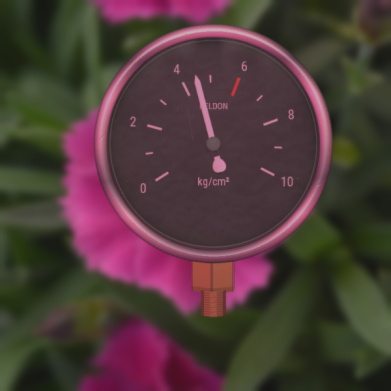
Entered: 4.5 kg/cm²
